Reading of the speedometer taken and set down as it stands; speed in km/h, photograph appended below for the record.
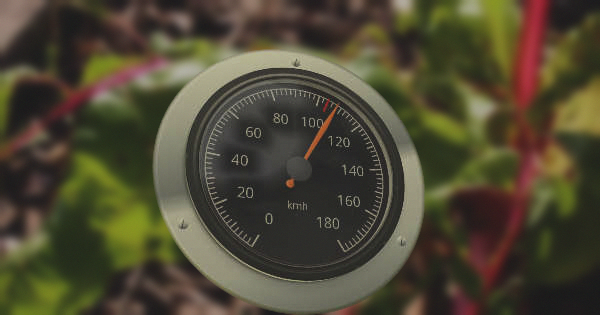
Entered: 108 km/h
